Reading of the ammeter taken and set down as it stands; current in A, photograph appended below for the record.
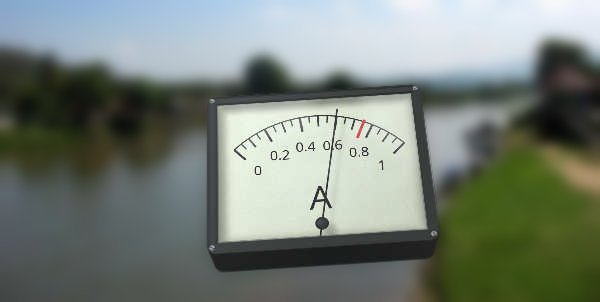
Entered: 0.6 A
